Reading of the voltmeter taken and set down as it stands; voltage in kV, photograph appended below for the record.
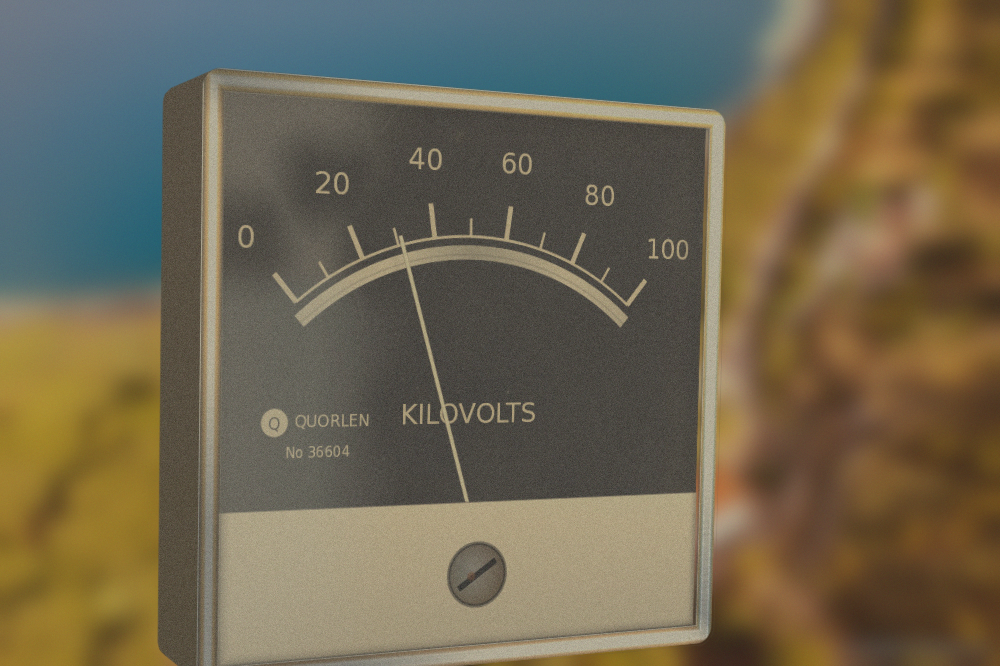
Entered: 30 kV
